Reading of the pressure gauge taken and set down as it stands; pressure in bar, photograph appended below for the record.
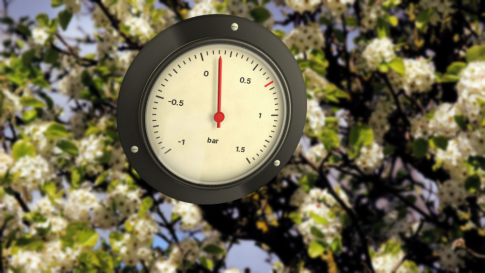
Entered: 0.15 bar
